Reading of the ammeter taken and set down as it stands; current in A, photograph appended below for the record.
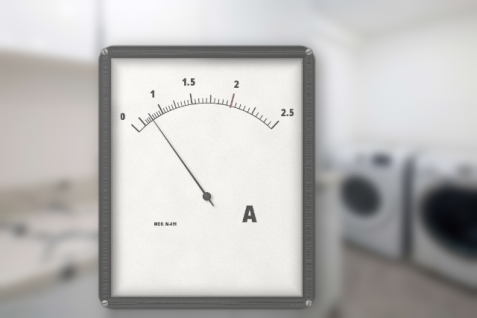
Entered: 0.75 A
